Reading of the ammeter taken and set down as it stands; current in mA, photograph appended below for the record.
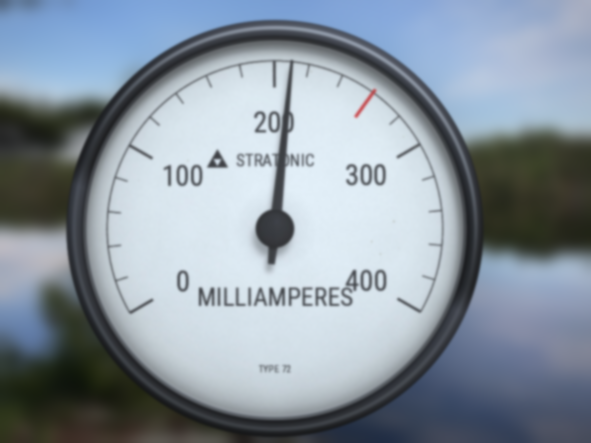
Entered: 210 mA
